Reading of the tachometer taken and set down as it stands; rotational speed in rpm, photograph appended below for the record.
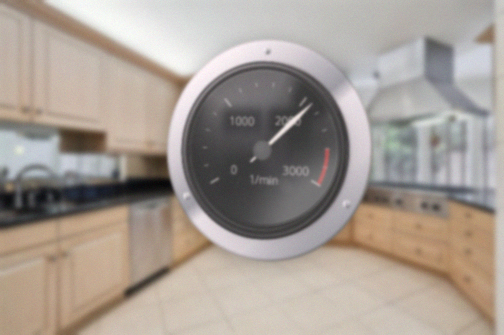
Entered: 2100 rpm
